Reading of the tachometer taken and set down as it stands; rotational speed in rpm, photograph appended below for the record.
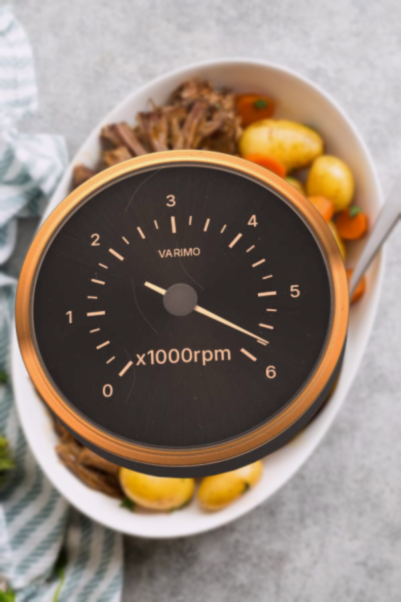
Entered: 5750 rpm
